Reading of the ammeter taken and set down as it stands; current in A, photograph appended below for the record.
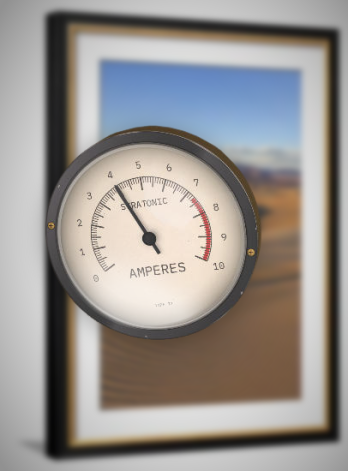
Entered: 4 A
